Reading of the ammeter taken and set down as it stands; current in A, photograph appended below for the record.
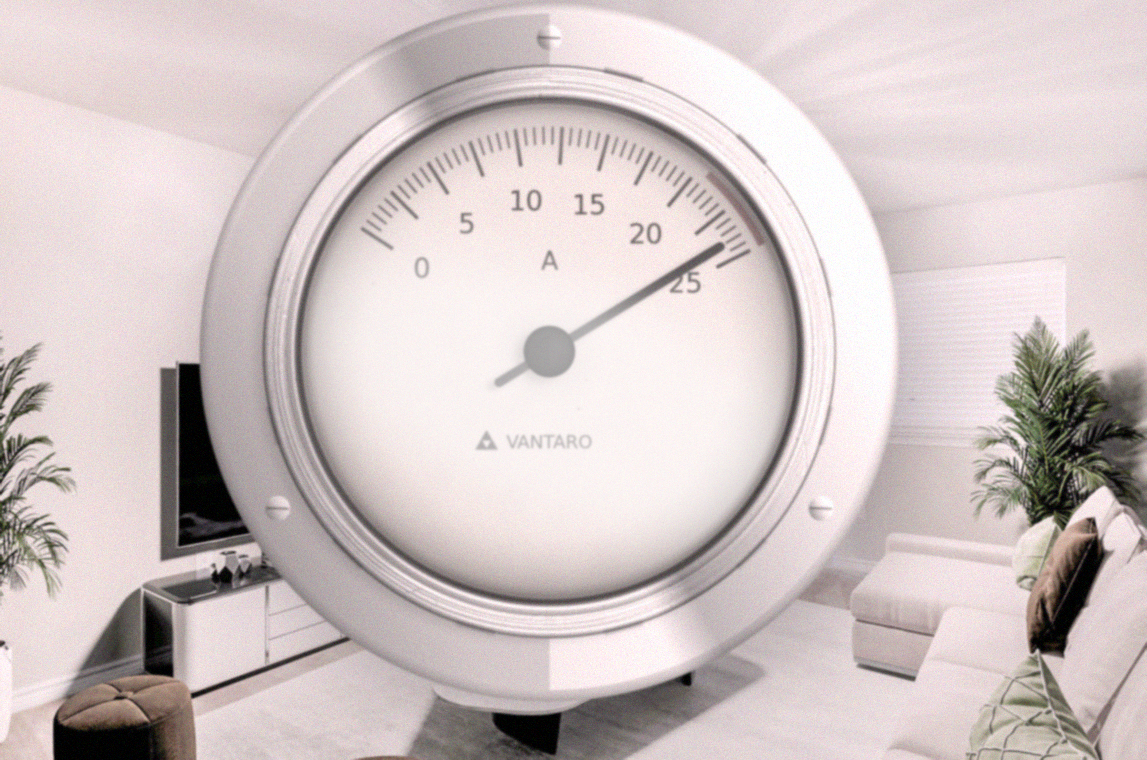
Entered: 24 A
